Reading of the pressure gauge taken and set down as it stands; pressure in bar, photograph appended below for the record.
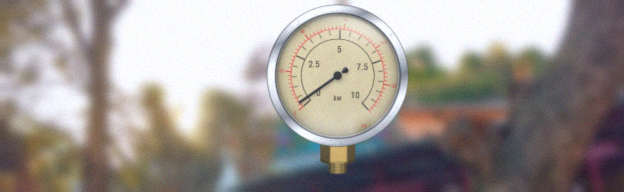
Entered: 0.25 bar
